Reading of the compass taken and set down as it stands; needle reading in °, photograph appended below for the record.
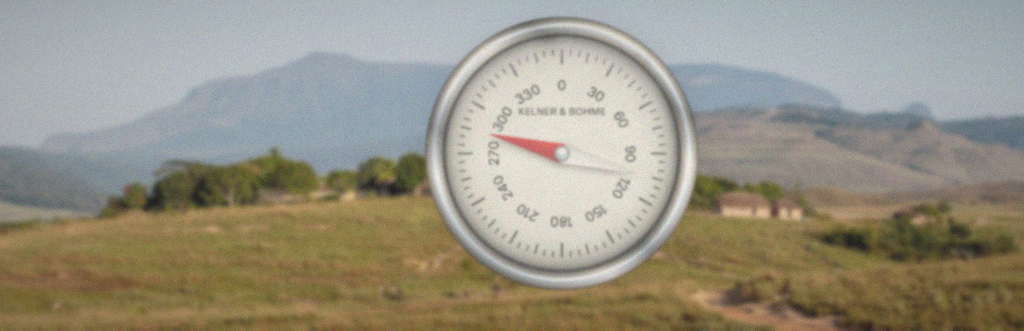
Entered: 285 °
